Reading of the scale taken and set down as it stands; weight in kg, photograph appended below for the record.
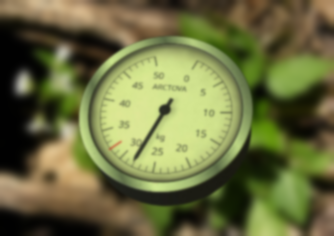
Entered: 28 kg
